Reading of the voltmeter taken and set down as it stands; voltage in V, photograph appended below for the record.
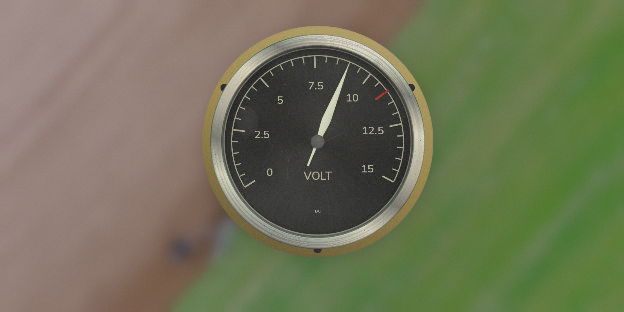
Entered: 9 V
